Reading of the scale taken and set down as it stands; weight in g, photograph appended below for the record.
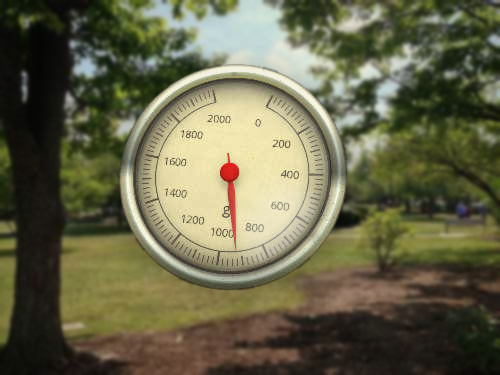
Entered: 920 g
